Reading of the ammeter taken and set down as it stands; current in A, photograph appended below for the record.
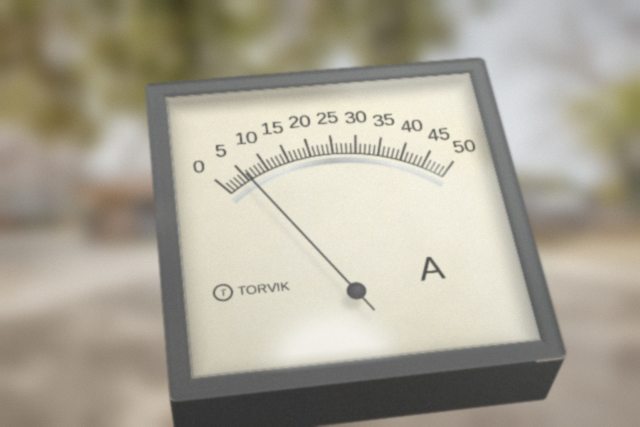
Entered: 5 A
